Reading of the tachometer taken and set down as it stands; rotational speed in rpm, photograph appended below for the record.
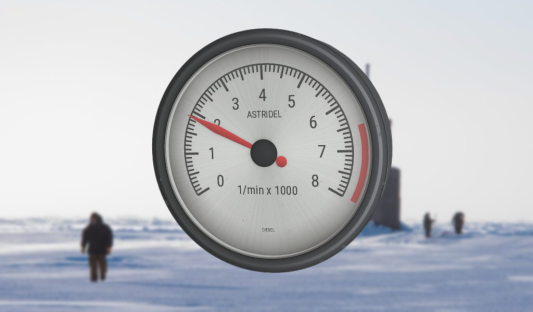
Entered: 1900 rpm
